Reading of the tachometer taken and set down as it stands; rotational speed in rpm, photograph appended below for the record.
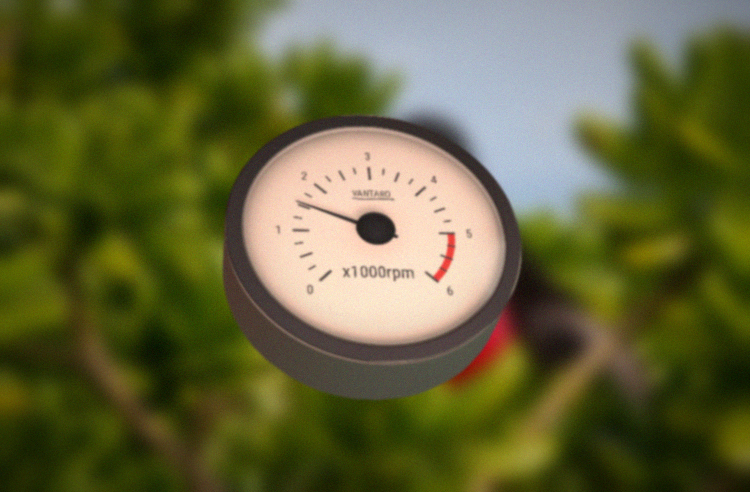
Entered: 1500 rpm
